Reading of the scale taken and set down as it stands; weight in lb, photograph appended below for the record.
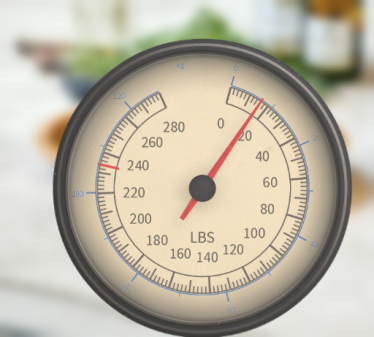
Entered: 16 lb
